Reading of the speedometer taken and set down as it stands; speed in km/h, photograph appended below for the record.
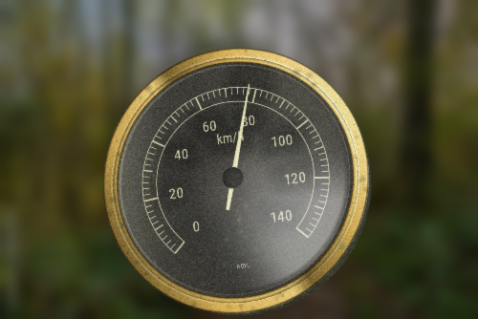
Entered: 78 km/h
